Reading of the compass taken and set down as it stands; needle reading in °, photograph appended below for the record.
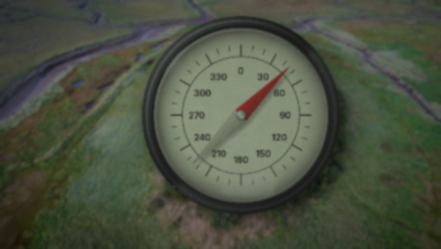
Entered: 45 °
